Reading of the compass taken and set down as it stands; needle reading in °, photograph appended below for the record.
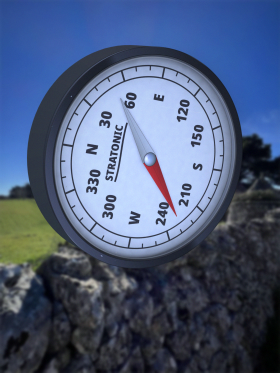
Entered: 230 °
